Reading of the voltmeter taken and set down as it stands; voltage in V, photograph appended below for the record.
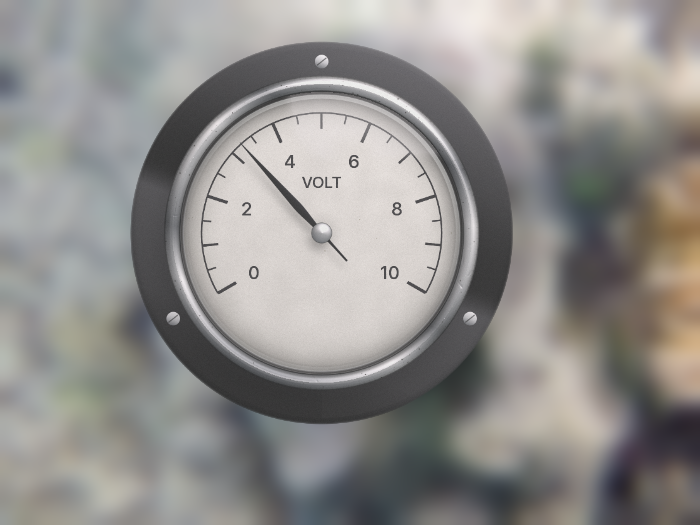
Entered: 3.25 V
